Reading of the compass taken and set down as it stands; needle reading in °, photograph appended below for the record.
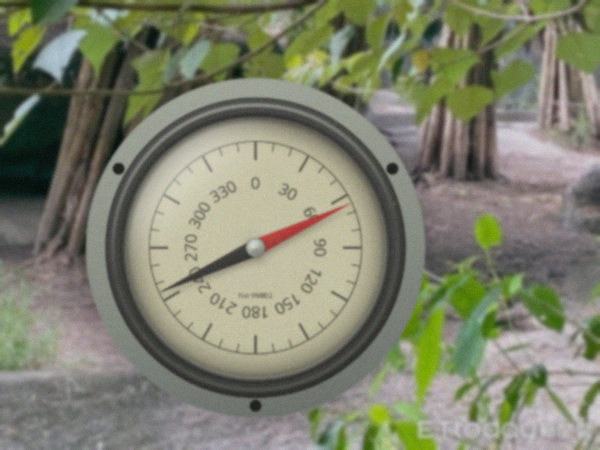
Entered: 65 °
